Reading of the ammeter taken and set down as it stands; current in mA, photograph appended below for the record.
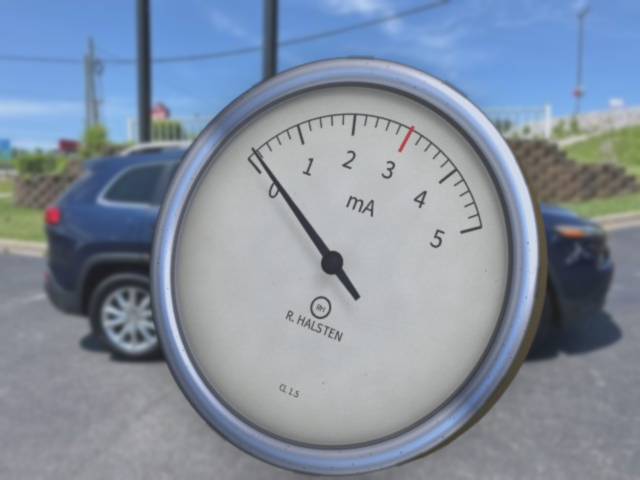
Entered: 0.2 mA
